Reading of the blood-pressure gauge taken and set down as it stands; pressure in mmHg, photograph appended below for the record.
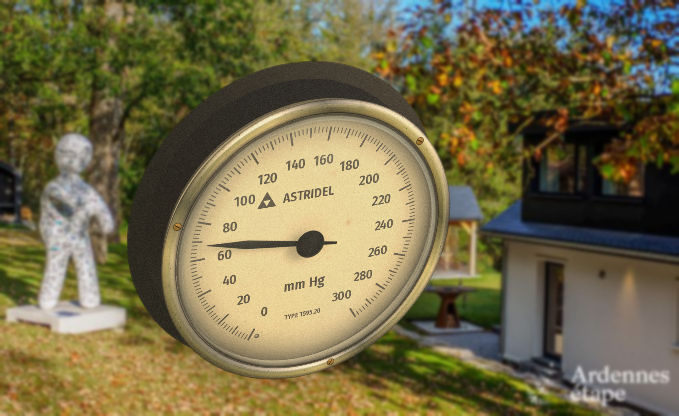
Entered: 70 mmHg
